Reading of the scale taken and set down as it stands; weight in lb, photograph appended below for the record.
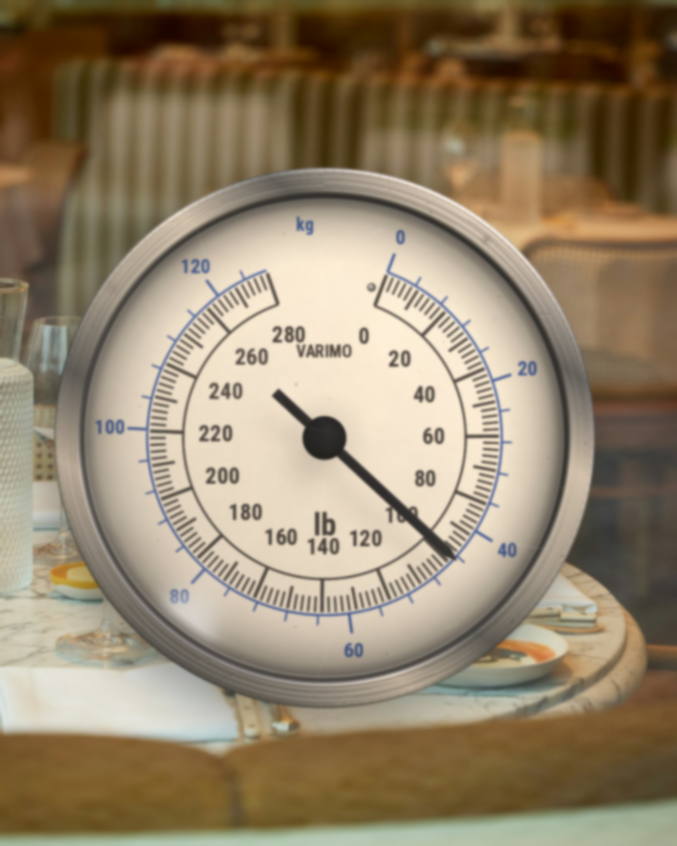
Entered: 98 lb
